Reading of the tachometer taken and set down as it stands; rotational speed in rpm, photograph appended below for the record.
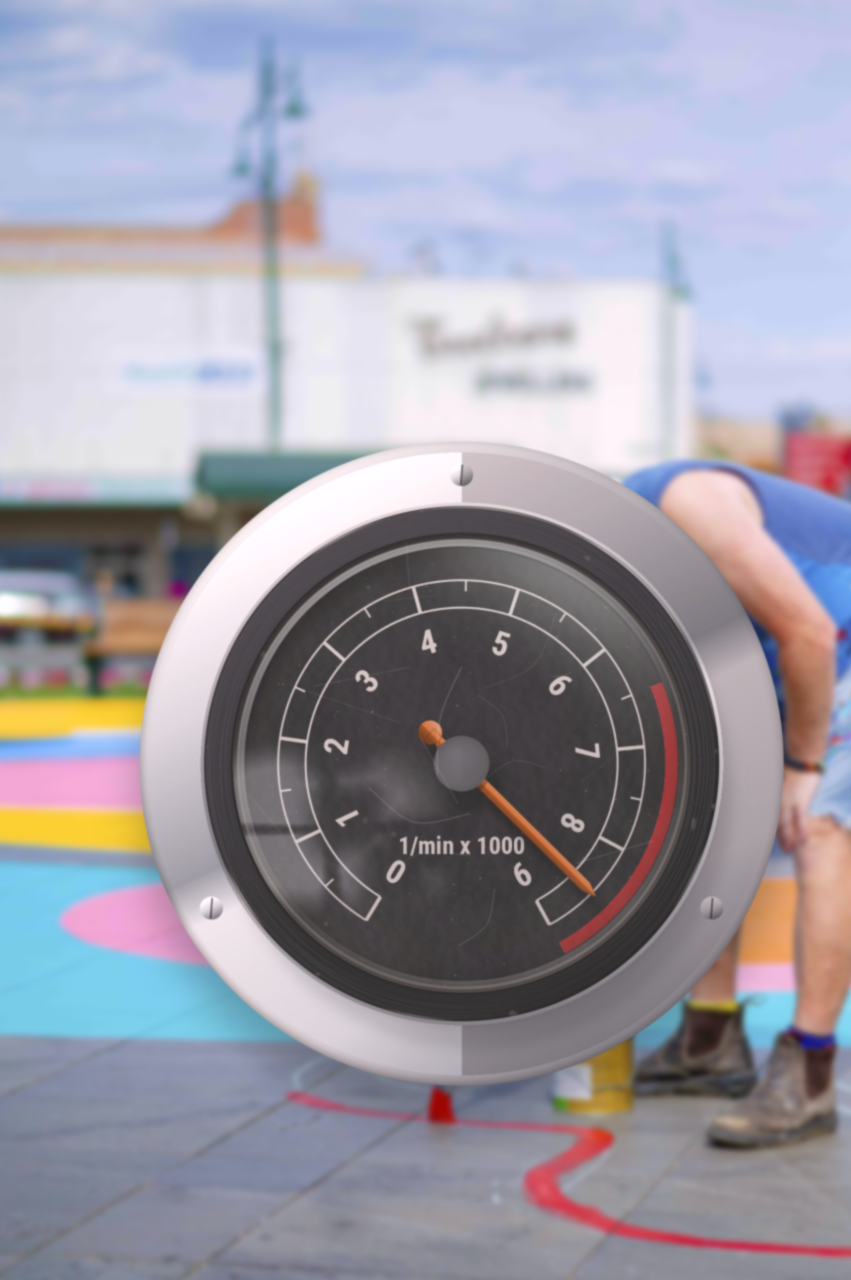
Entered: 8500 rpm
